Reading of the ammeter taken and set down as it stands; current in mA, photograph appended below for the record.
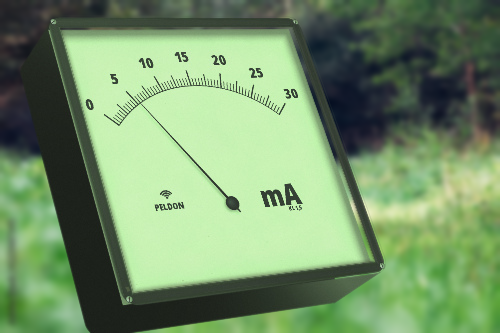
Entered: 5 mA
